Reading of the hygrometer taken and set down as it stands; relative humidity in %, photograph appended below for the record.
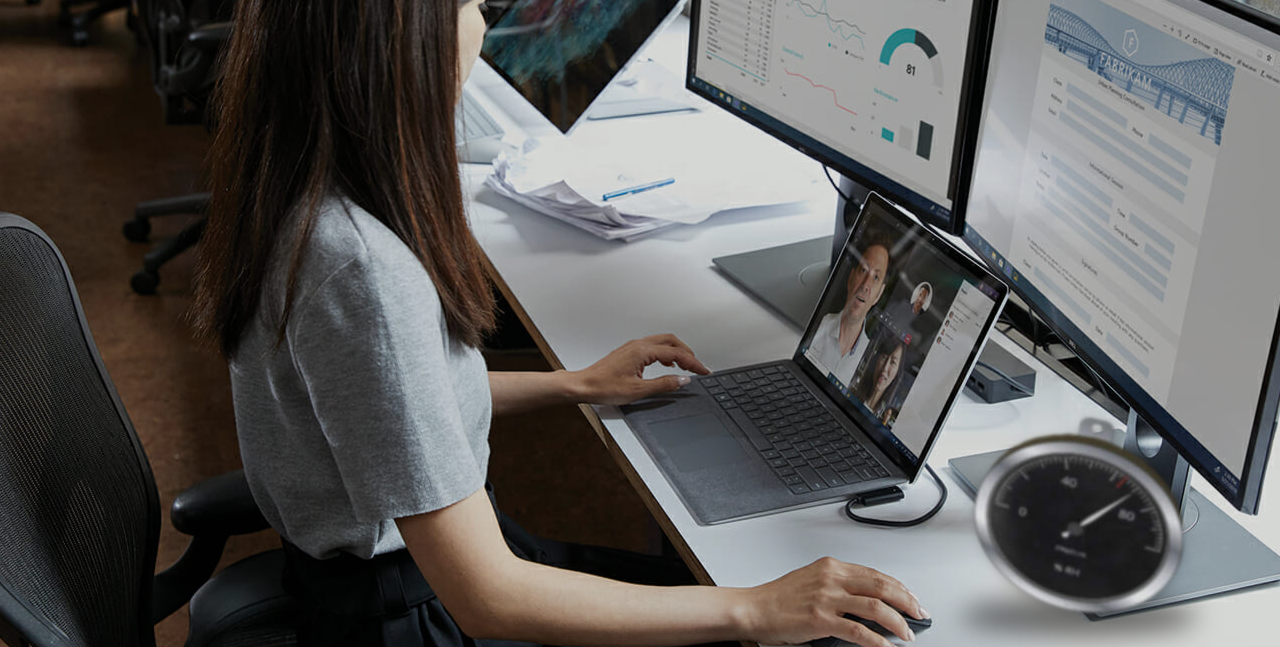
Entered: 70 %
